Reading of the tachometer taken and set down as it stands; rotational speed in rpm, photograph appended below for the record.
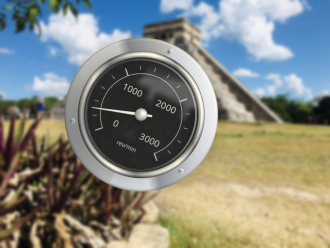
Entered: 300 rpm
